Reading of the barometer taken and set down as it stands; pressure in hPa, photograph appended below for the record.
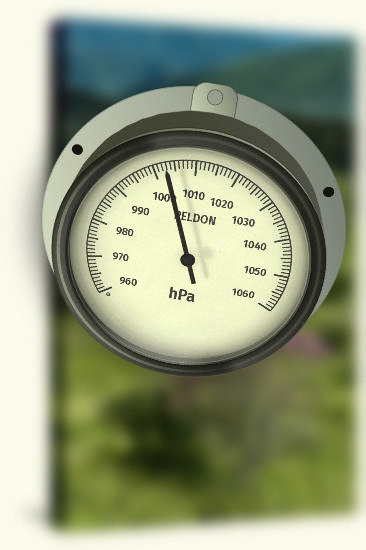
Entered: 1003 hPa
